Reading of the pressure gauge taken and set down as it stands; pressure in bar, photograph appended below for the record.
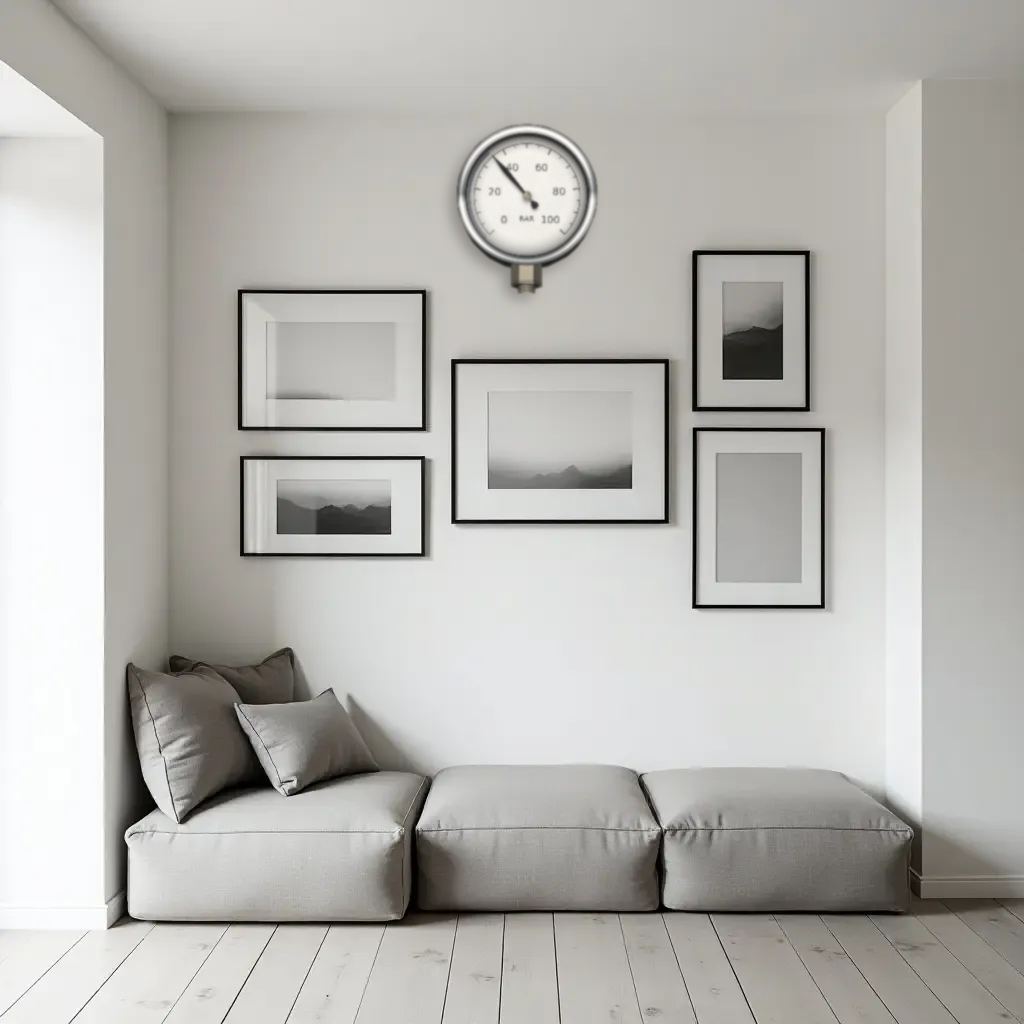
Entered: 35 bar
